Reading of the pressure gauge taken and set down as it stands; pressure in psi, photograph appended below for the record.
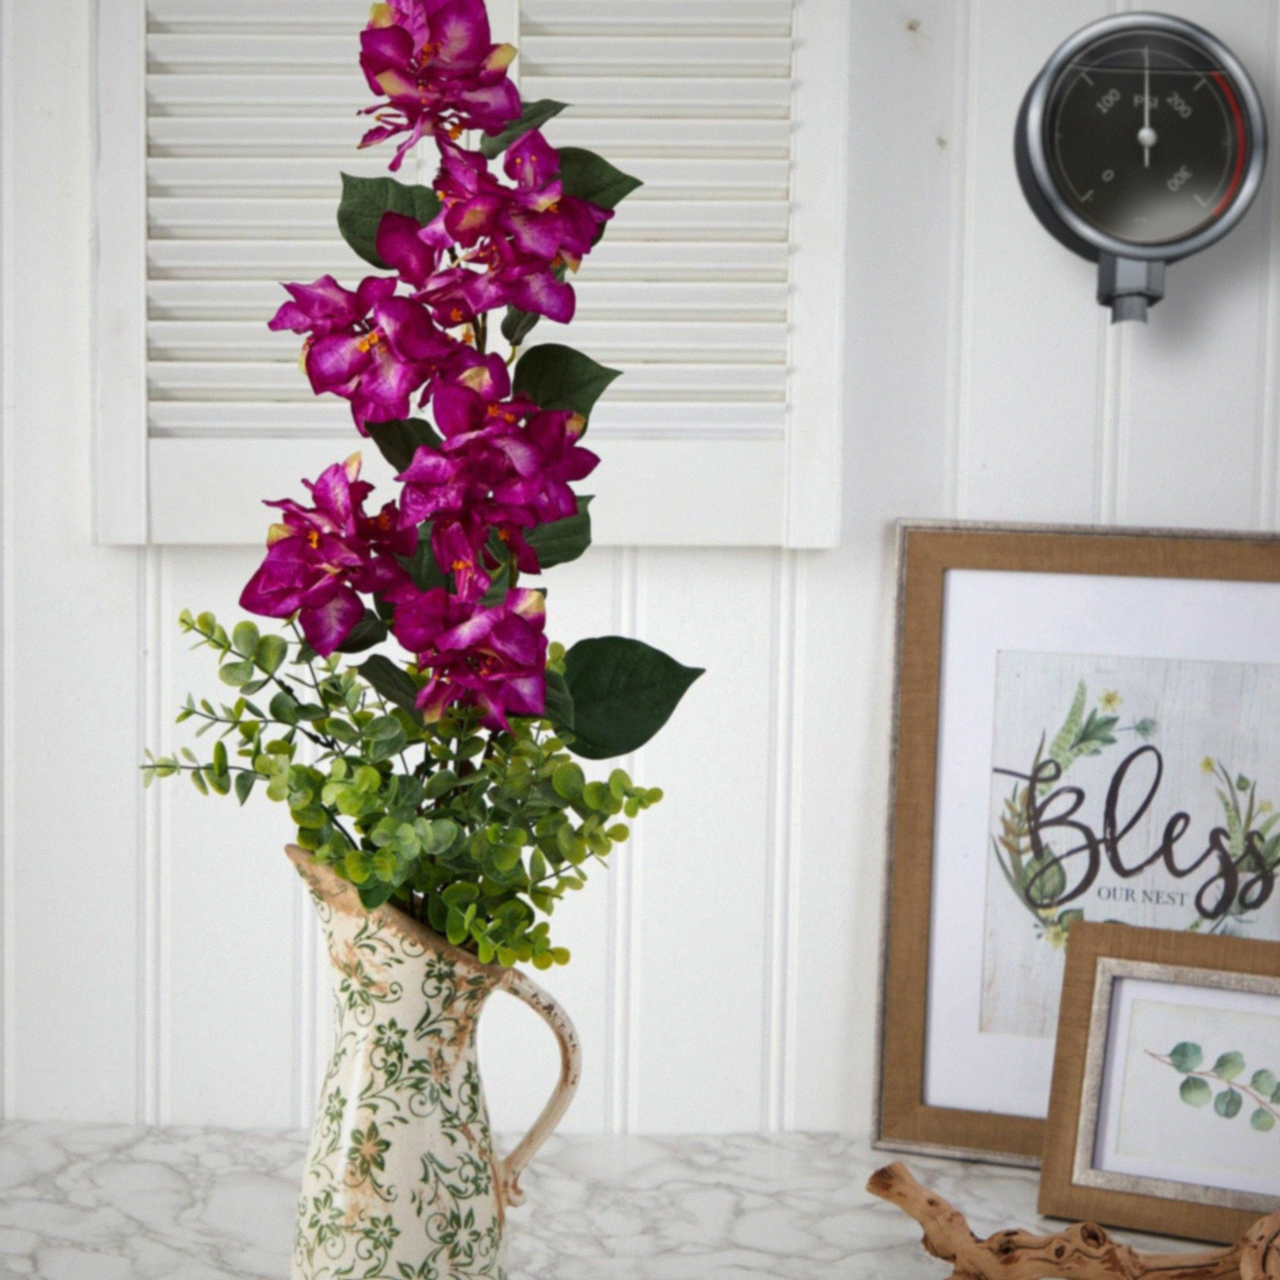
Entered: 150 psi
